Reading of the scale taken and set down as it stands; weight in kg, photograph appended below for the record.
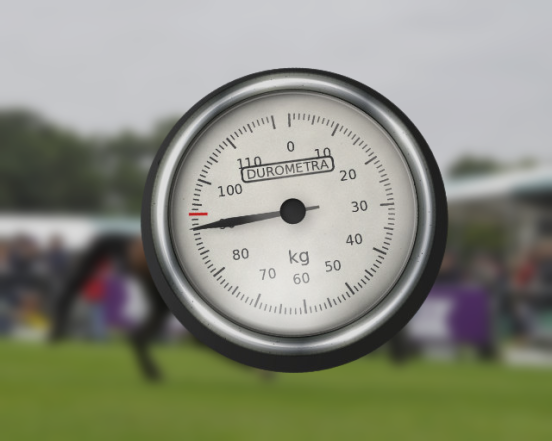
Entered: 90 kg
